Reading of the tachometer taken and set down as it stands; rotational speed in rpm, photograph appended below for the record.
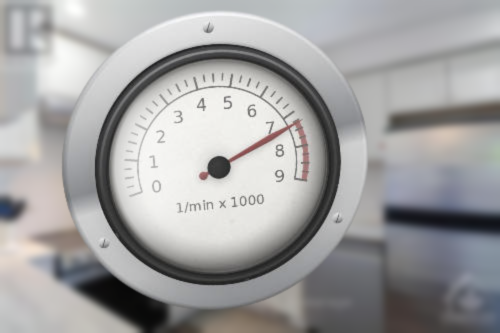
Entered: 7250 rpm
